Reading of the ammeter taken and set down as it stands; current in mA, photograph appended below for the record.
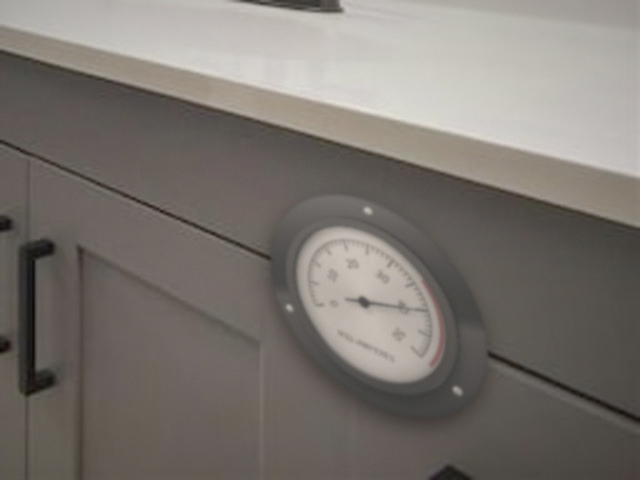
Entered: 40 mA
